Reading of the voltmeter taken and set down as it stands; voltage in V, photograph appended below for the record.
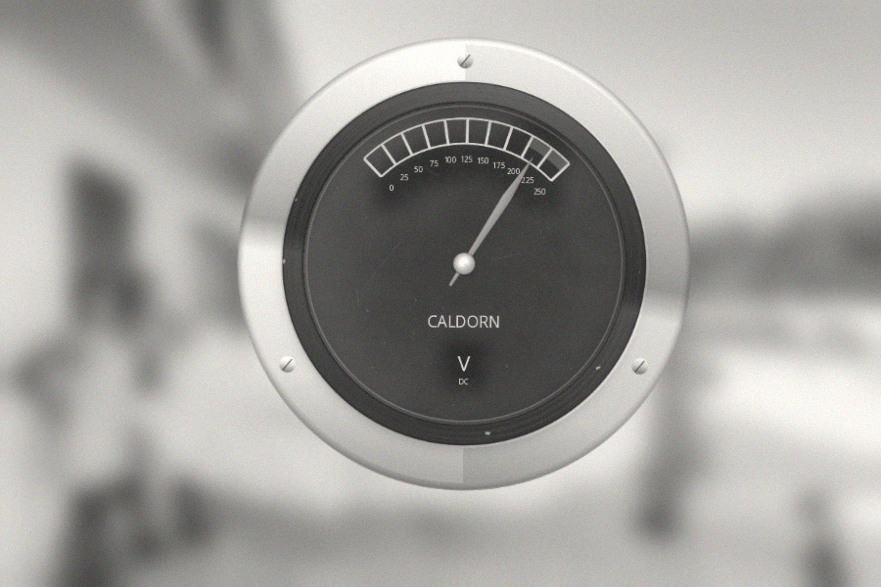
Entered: 212.5 V
